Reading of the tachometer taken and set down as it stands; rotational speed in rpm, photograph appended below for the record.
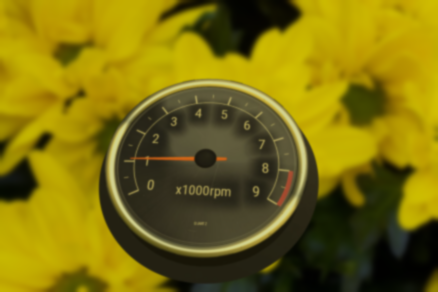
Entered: 1000 rpm
